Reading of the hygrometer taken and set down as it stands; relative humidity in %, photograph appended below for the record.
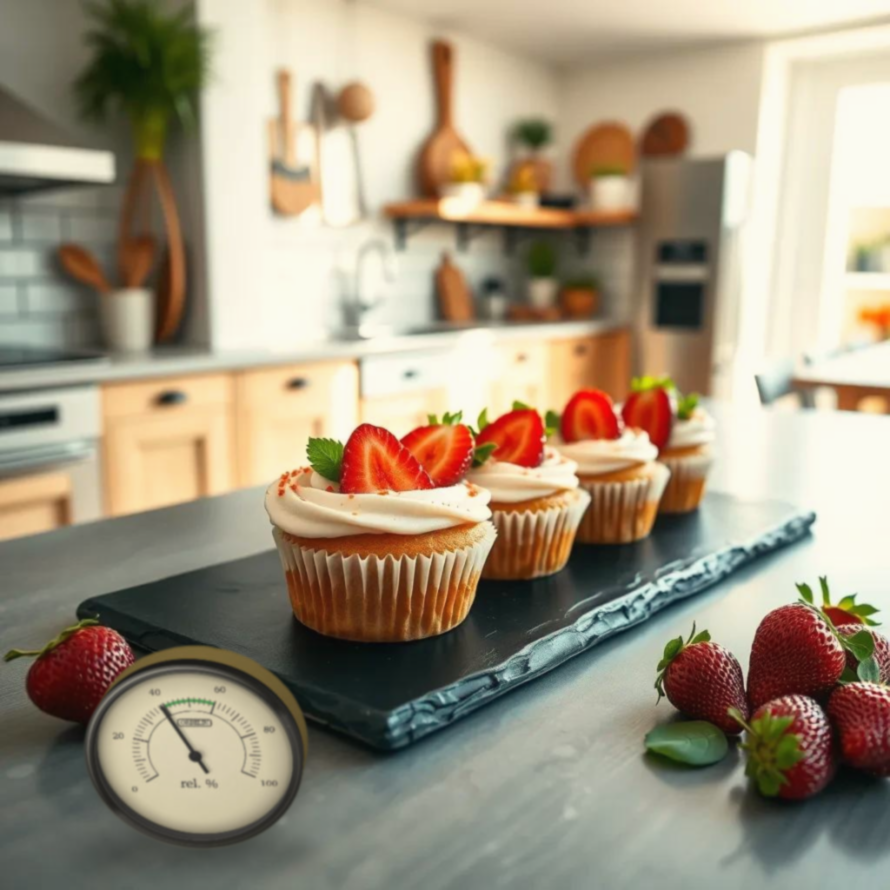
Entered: 40 %
